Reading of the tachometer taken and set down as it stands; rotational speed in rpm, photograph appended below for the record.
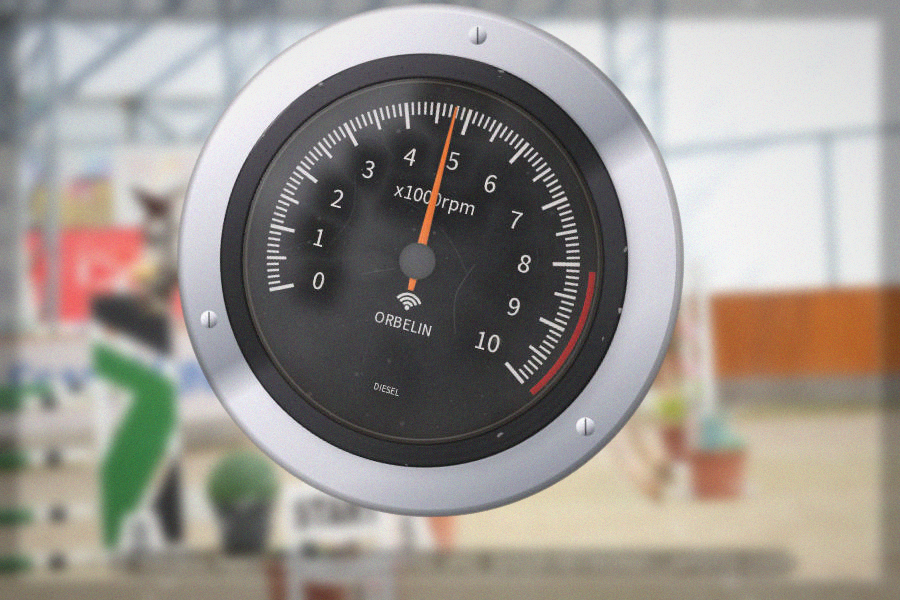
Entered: 4800 rpm
